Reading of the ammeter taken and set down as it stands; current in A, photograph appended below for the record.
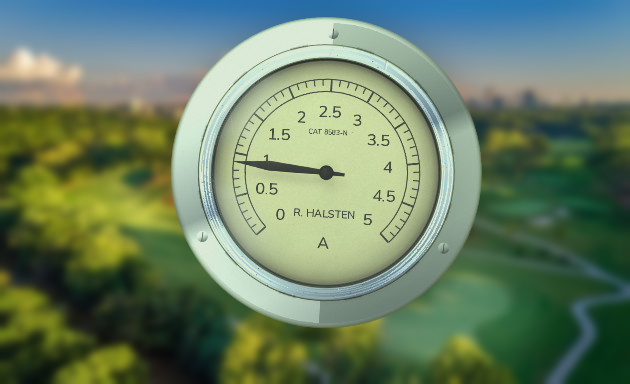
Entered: 0.9 A
